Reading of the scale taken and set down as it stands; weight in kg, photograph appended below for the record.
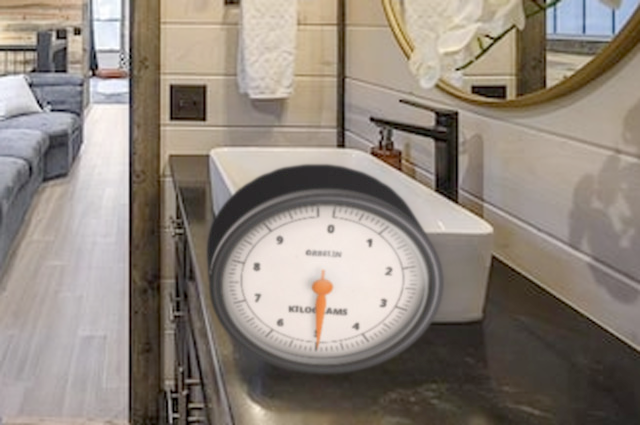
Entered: 5 kg
